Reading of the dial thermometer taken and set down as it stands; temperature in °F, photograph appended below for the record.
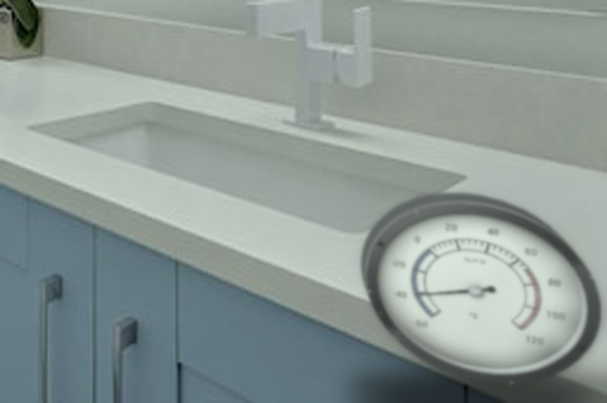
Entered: -40 °F
